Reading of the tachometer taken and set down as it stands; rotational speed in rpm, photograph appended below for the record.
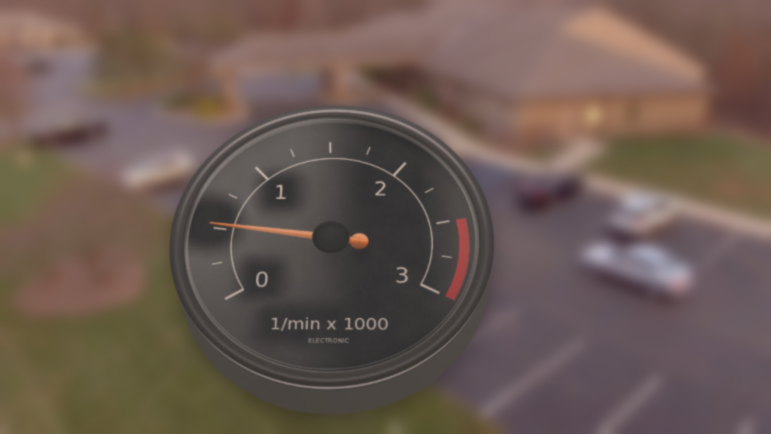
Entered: 500 rpm
